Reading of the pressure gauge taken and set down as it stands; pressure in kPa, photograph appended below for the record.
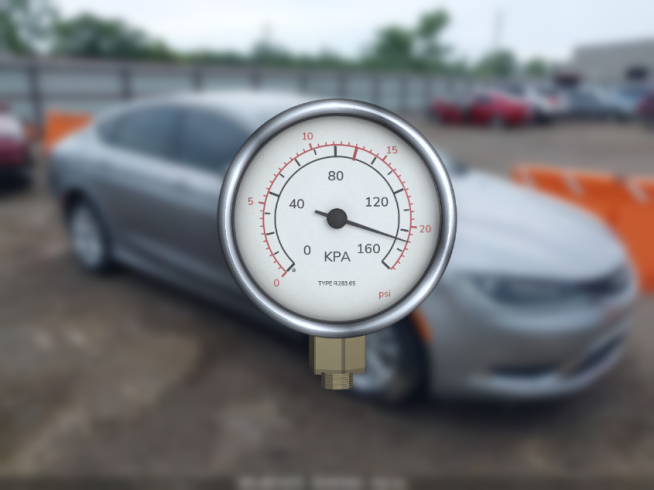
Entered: 145 kPa
